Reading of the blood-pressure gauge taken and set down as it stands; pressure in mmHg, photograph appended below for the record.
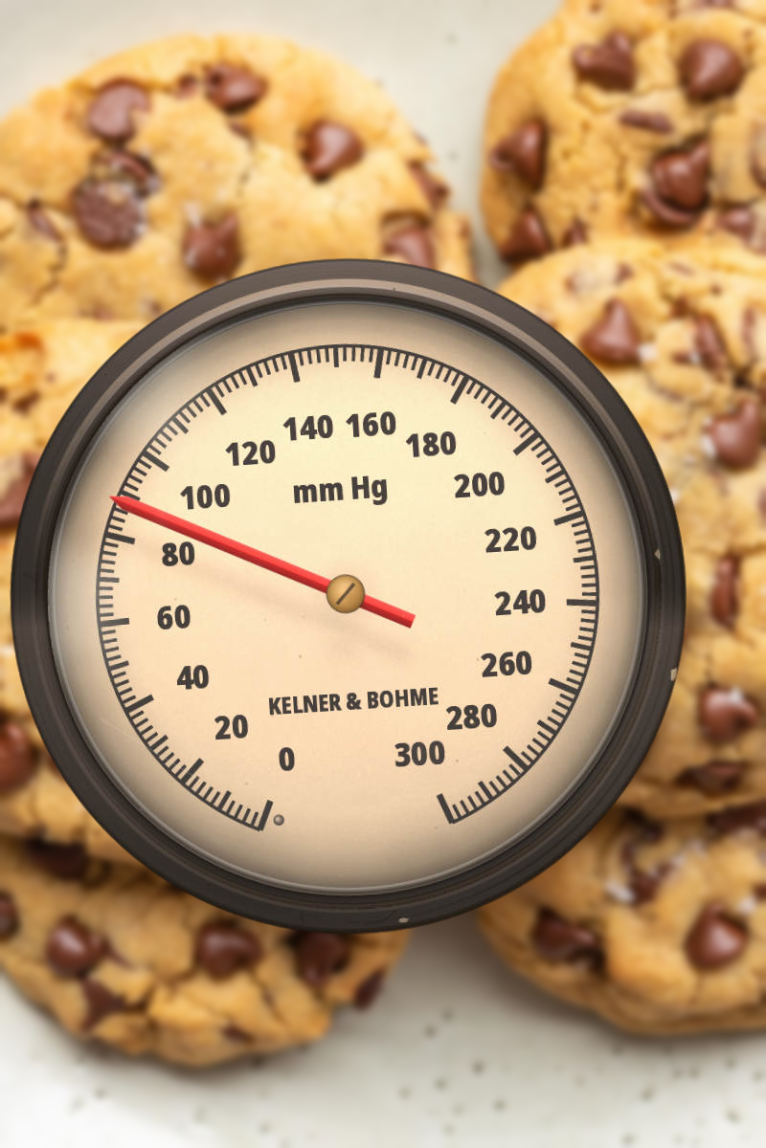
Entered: 88 mmHg
